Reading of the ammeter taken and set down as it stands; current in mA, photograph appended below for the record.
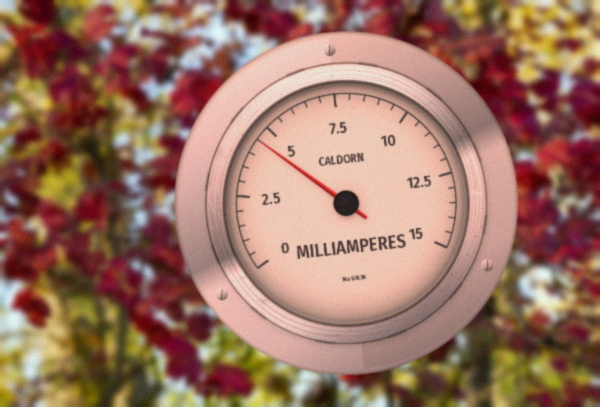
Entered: 4.5 mA
